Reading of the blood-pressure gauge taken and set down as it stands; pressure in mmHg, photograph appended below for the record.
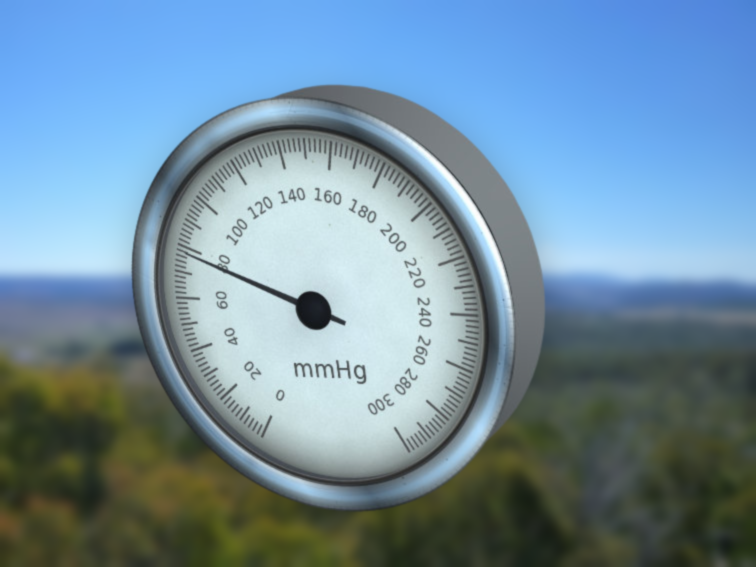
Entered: 80 mmHg
